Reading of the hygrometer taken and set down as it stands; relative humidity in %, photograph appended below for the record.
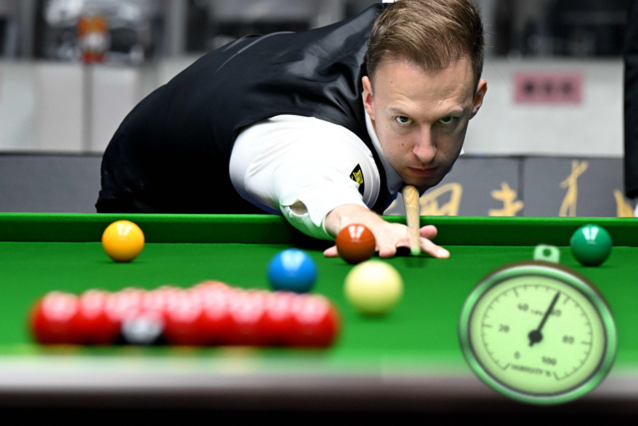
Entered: 56 %
